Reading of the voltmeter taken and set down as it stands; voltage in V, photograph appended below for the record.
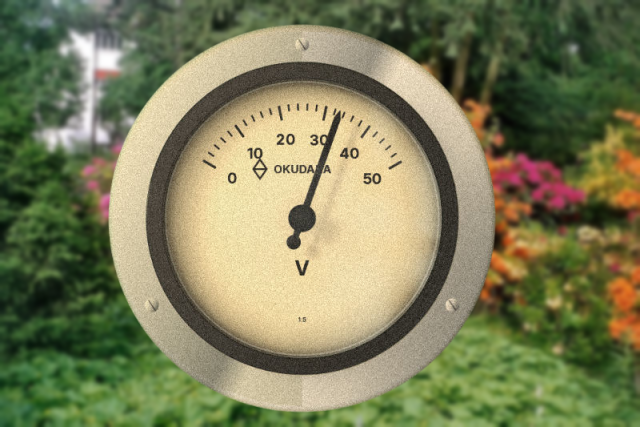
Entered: 33 V
